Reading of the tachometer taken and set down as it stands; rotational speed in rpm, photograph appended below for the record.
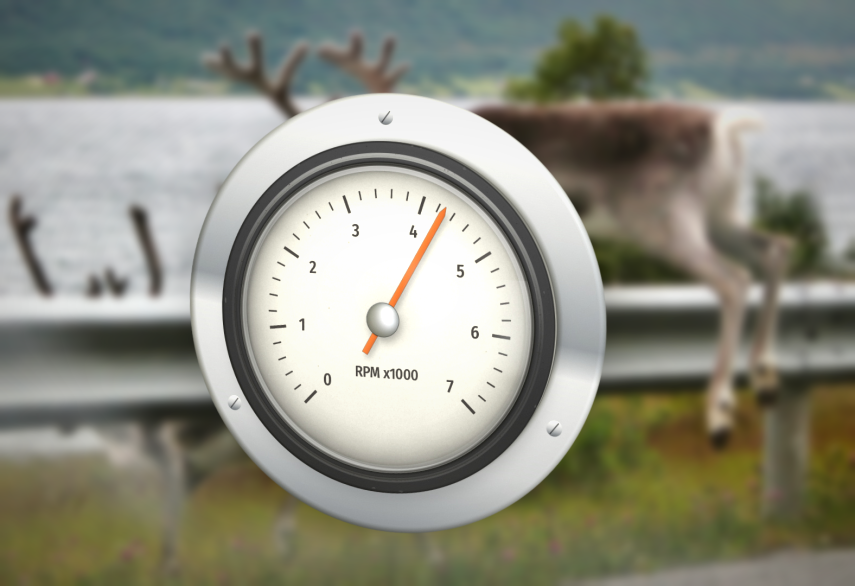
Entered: 4300 rpm
